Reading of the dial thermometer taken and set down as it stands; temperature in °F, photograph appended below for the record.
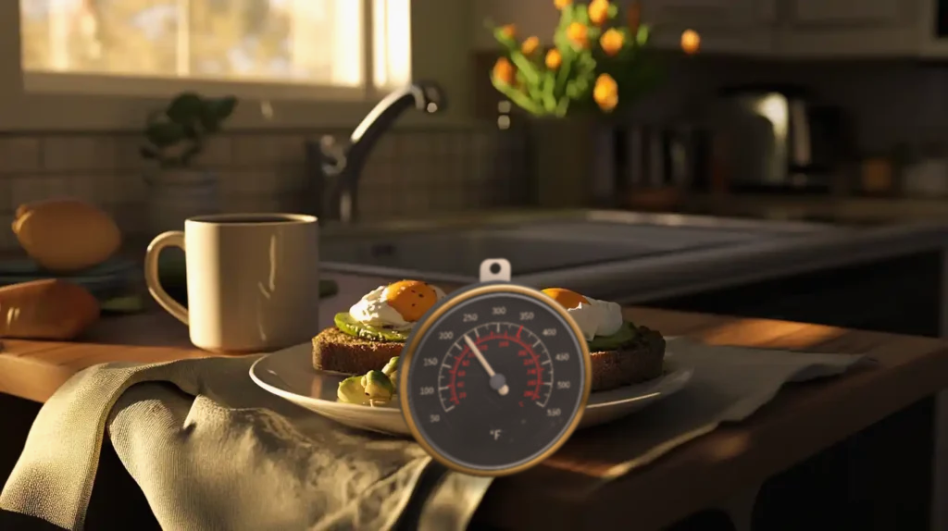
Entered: 225 °F
